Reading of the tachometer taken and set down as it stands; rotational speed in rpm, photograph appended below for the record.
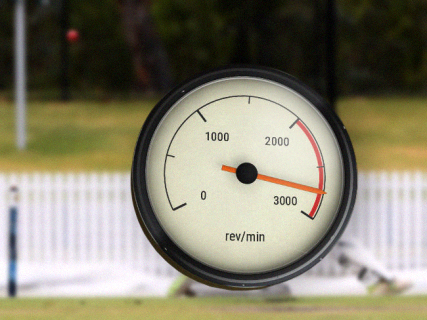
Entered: 2750 rpm
